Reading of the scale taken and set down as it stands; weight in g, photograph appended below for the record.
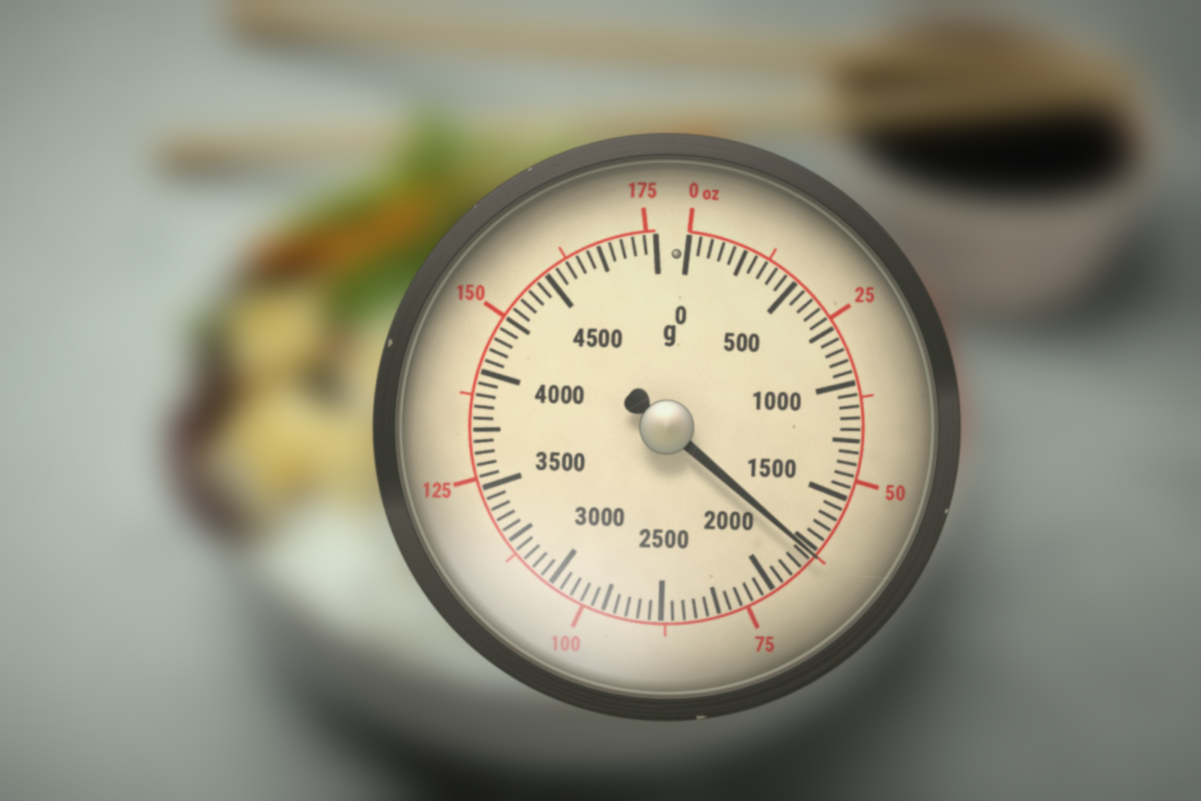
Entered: 1775 g
